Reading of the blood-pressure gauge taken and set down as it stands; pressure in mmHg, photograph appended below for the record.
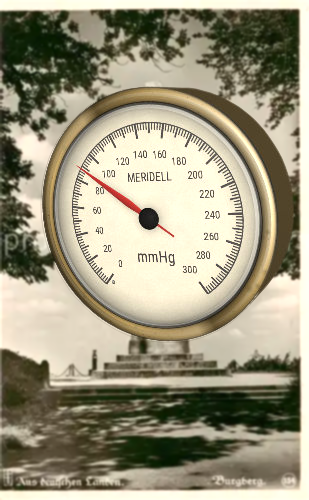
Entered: 90 mmHg
